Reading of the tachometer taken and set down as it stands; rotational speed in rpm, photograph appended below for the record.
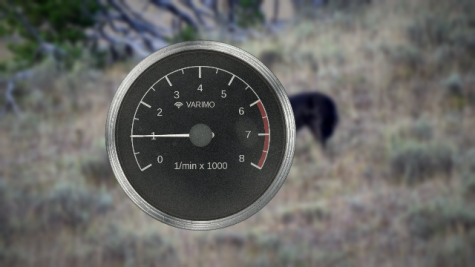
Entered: 1000 rpm
